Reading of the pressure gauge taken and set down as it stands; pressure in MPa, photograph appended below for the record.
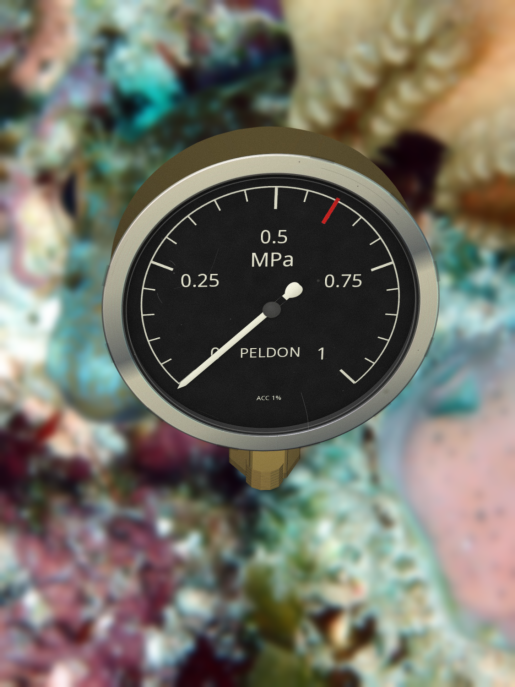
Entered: 0 MPa
